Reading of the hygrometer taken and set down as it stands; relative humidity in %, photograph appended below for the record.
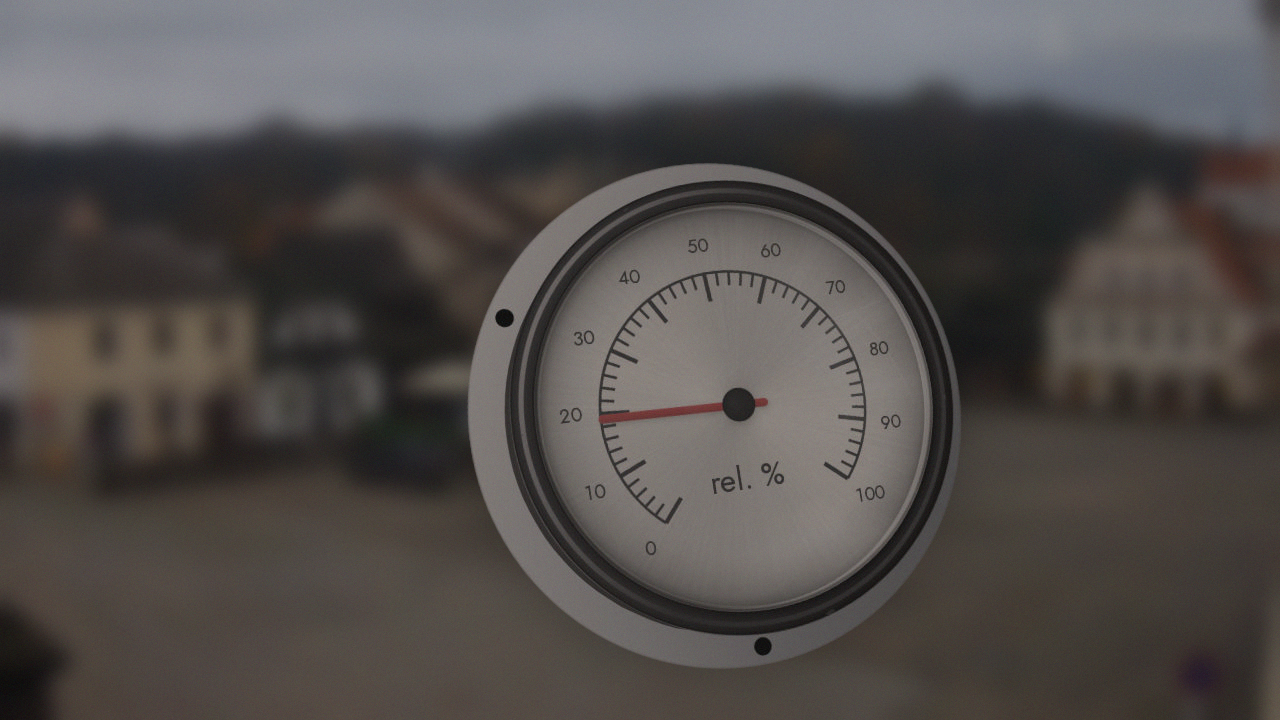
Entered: 19 %
